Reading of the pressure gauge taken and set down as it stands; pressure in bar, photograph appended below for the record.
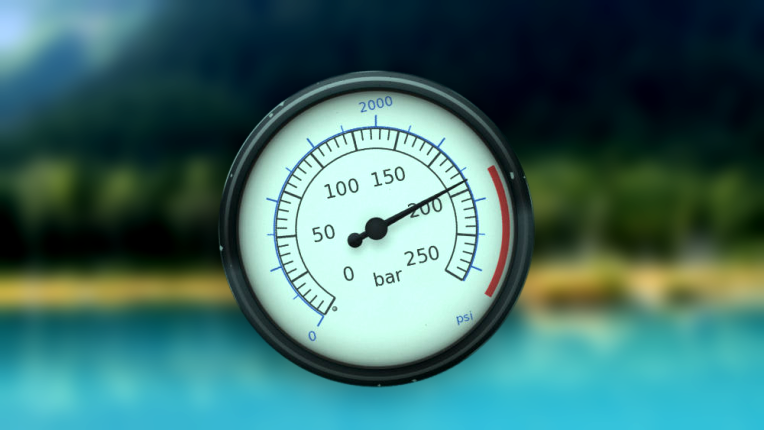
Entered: 195 bar
